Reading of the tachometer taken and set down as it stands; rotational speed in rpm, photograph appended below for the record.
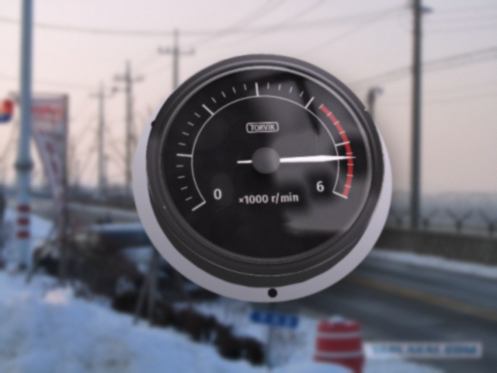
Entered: 5300 rpm
